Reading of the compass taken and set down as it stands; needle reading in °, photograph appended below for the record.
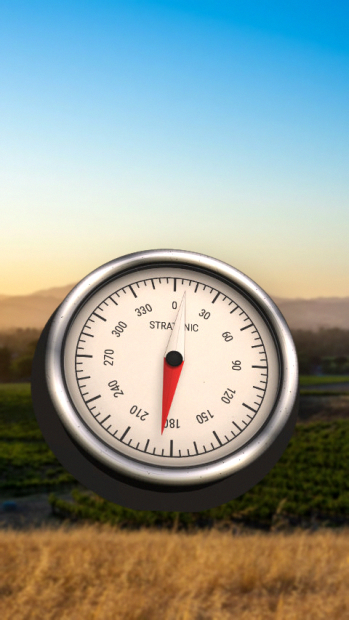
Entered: 187.5 °
